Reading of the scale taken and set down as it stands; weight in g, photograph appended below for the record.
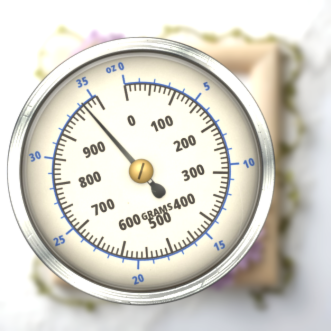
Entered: 970 g
